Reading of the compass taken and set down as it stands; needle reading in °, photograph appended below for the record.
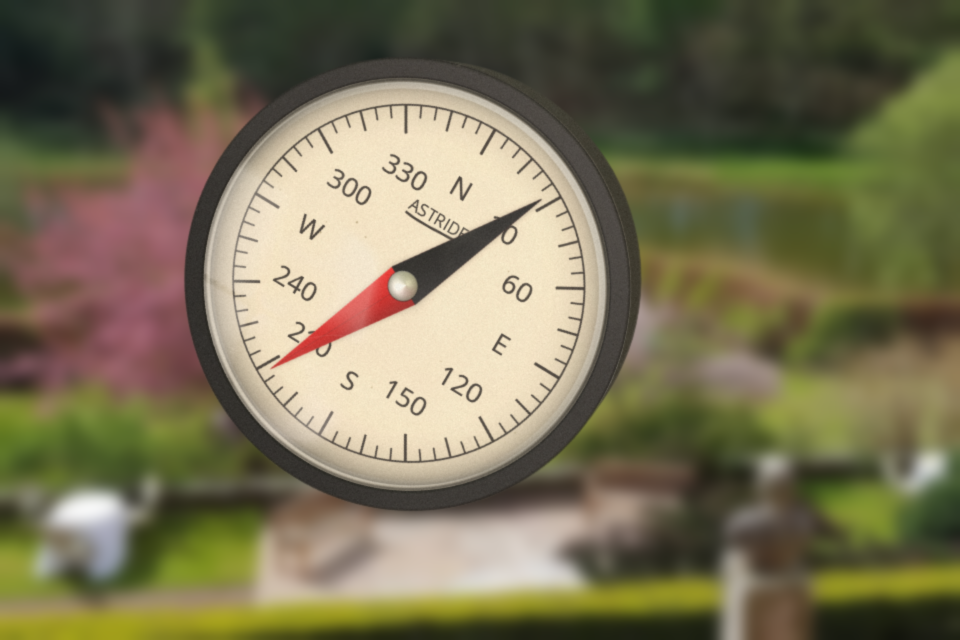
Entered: 207.5 °
